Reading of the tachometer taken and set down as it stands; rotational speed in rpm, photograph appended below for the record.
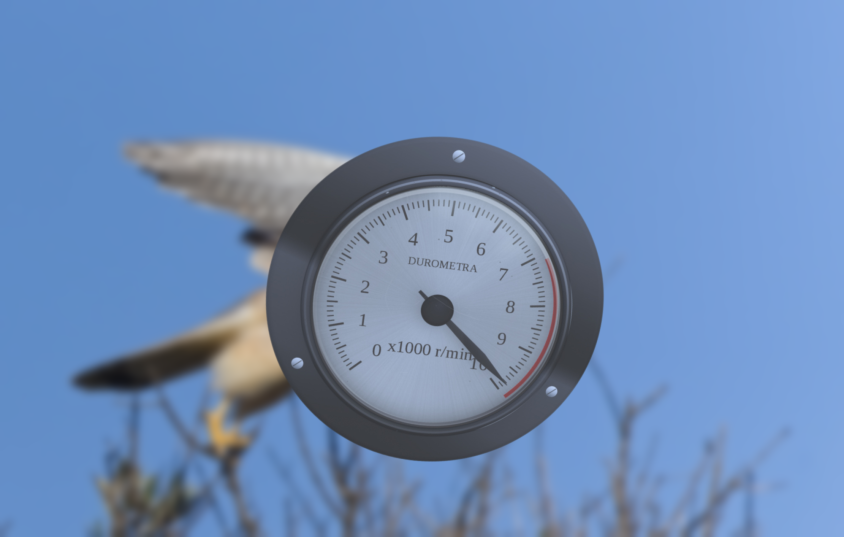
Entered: 9800 rpm
